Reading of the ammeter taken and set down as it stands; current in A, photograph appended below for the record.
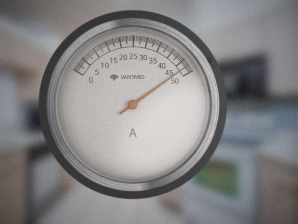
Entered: 47.5 A
